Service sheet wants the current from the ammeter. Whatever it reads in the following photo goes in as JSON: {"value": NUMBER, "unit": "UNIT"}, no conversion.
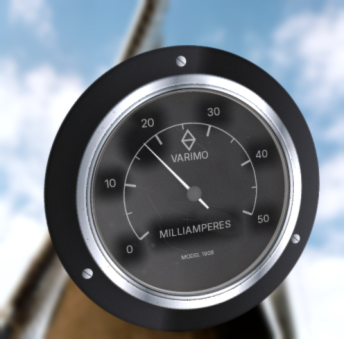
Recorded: {"value": 17.5, "unit": "mA"}
